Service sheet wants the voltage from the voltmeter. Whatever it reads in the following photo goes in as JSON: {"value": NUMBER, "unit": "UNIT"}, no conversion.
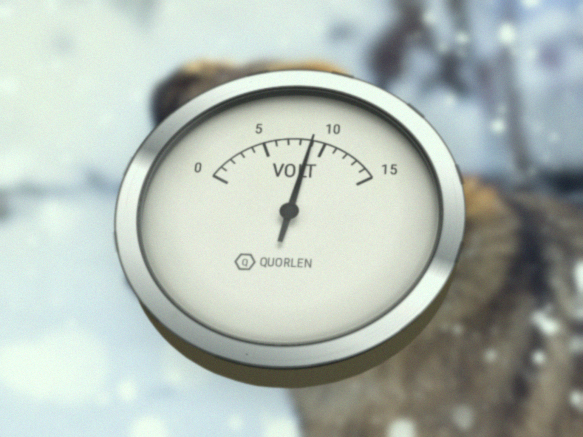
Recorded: {"value": 9, "unit": "V"}
